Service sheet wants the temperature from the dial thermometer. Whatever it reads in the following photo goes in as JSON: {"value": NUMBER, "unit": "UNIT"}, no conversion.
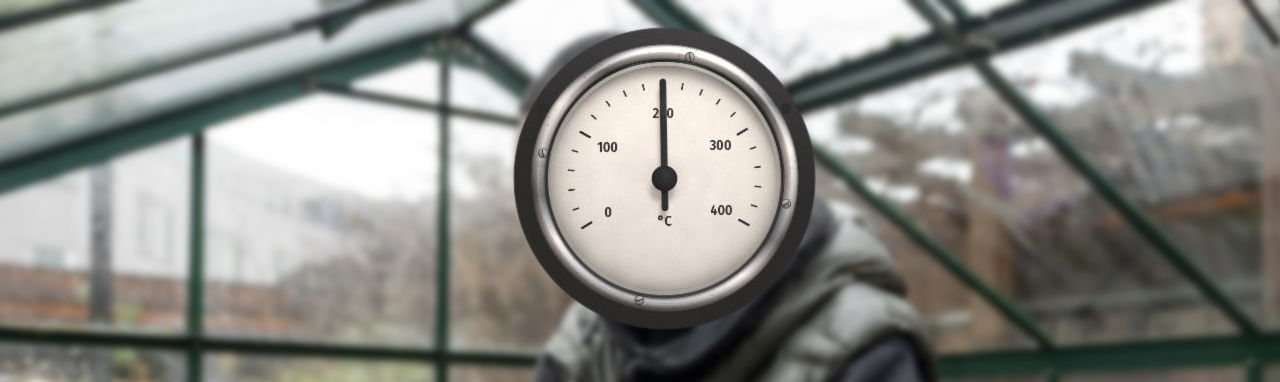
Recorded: {"value": 200, "unit": "°C"}
